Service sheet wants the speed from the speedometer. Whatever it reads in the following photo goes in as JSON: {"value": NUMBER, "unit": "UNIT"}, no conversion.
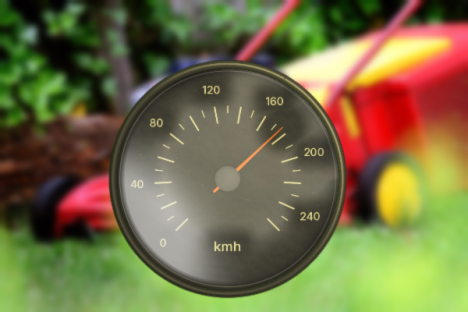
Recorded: {"value": 175, "unit": "km/h"}
